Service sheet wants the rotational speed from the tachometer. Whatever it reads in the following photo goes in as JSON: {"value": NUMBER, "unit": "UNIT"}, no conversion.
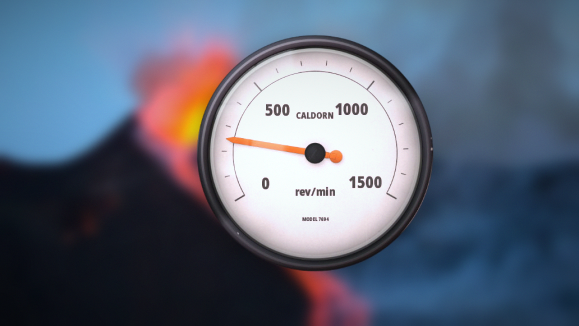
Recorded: {"value": 250, "unit": "rpm"}
